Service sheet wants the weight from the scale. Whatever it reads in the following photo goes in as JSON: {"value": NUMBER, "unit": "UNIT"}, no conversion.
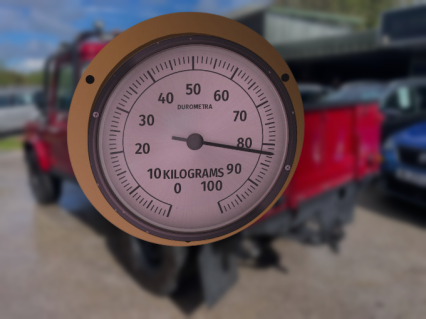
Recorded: {"value": 82, "unit": "kg"}
